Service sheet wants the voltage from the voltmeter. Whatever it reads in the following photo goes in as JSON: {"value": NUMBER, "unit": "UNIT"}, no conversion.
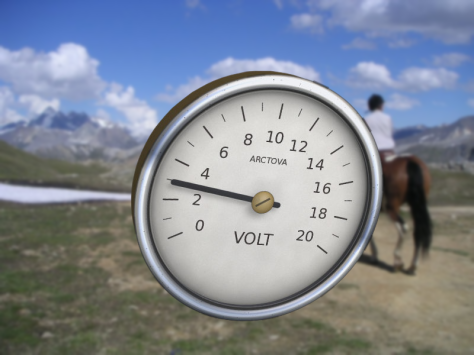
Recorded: {"value": 3, "unit": "V"}
